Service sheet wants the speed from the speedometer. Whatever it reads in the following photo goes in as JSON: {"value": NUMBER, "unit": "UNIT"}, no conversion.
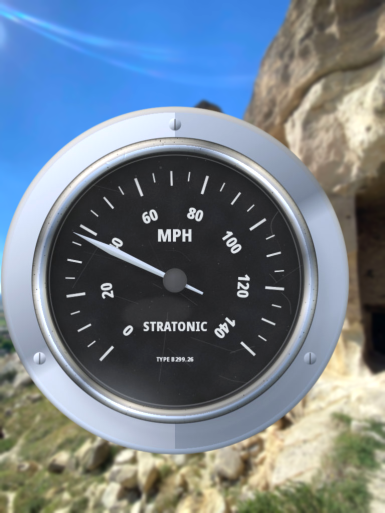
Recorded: {"value": 37.5, "unit": "mph"}
